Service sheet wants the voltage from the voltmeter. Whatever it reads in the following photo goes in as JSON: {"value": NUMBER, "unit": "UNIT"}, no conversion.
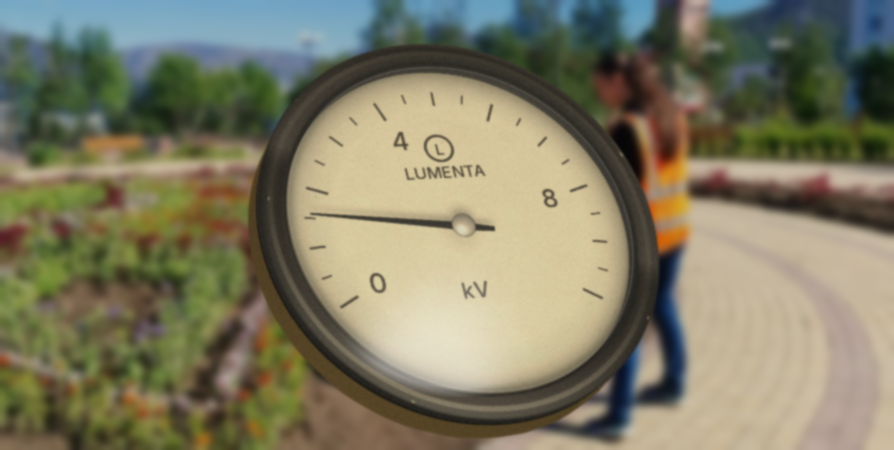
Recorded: {"value": 1.5, "unit": "kV"}
